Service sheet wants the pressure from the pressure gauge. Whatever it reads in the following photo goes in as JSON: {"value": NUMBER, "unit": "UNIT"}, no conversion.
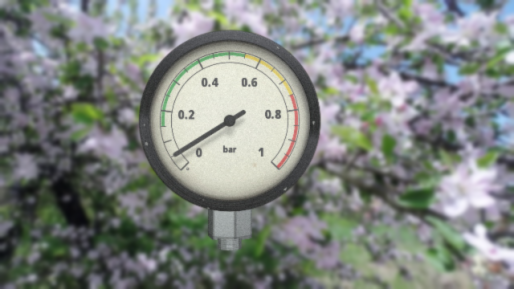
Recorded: {"value": 0.05, "unit": "bar"}
